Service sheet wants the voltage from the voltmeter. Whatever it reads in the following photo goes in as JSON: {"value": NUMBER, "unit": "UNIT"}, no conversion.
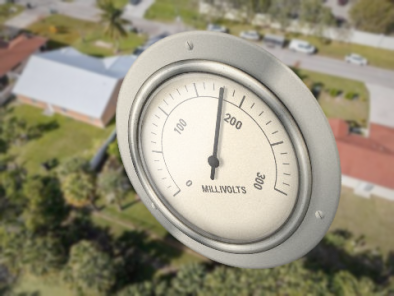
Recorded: {"value": 180, "unit": "mV"}
